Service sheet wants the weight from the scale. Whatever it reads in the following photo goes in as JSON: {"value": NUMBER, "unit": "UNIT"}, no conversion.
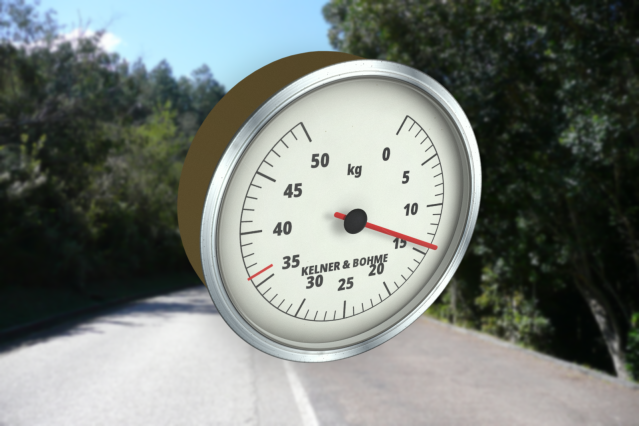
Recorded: {"value": 14, "unit": "kg"}
